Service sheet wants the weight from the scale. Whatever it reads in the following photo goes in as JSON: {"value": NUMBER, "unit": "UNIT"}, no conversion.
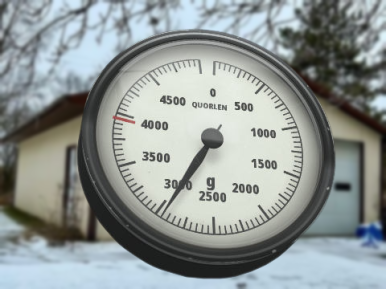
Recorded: {"value": 2950, "unit": "g"}
